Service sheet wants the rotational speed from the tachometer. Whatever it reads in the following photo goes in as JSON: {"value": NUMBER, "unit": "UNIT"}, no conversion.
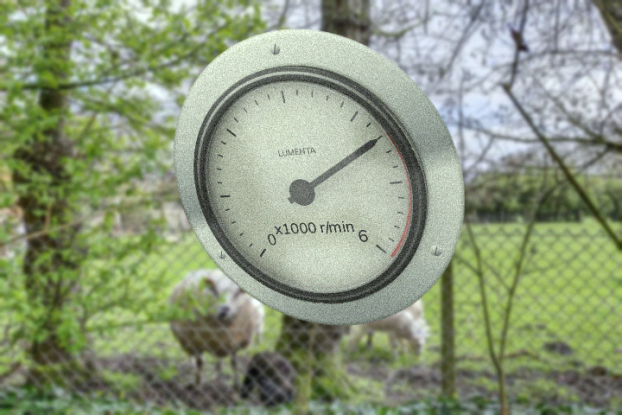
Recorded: {"value": 4400, "unit": "rpm"}
